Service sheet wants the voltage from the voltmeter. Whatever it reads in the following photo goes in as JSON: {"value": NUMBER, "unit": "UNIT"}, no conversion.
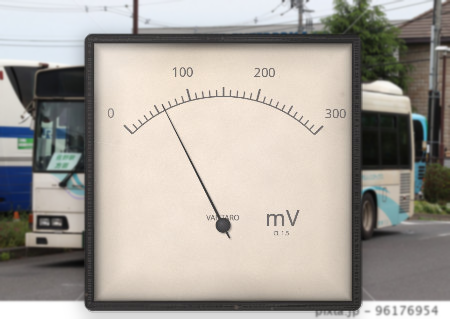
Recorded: {"value": 60, "unit": "mV"}
